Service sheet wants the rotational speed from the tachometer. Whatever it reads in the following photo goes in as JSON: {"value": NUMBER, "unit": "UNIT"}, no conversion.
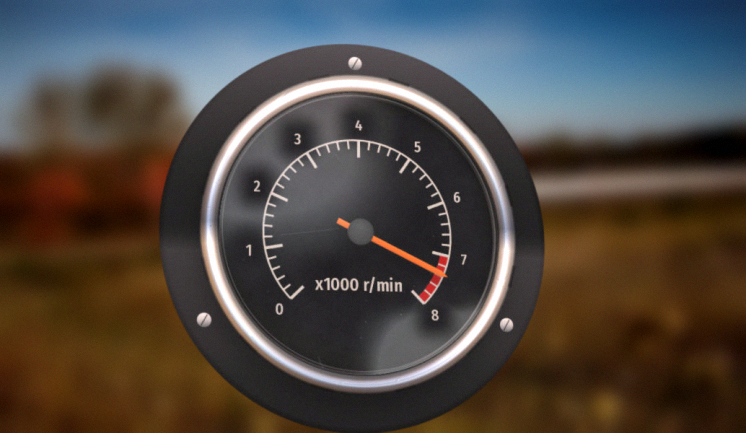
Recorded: {"value": 7400, "unit": "rpm"}
